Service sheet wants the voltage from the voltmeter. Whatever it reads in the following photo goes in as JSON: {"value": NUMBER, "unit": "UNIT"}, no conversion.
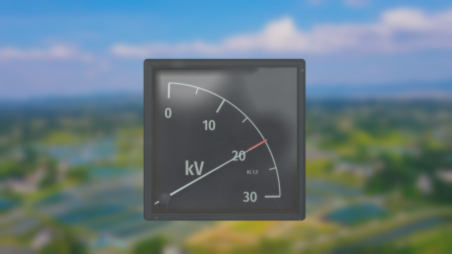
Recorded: {"value": 20, "unit": "kV"}
